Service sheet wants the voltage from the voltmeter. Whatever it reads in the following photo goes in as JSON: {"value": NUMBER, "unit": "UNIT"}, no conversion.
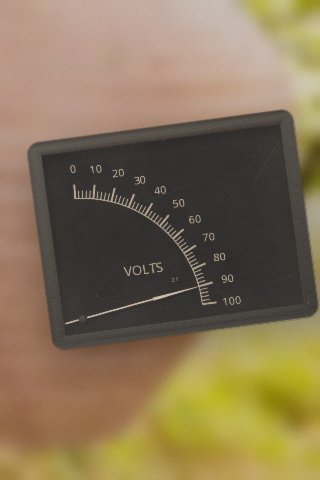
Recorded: {"value": 90, "unit": "V"}
